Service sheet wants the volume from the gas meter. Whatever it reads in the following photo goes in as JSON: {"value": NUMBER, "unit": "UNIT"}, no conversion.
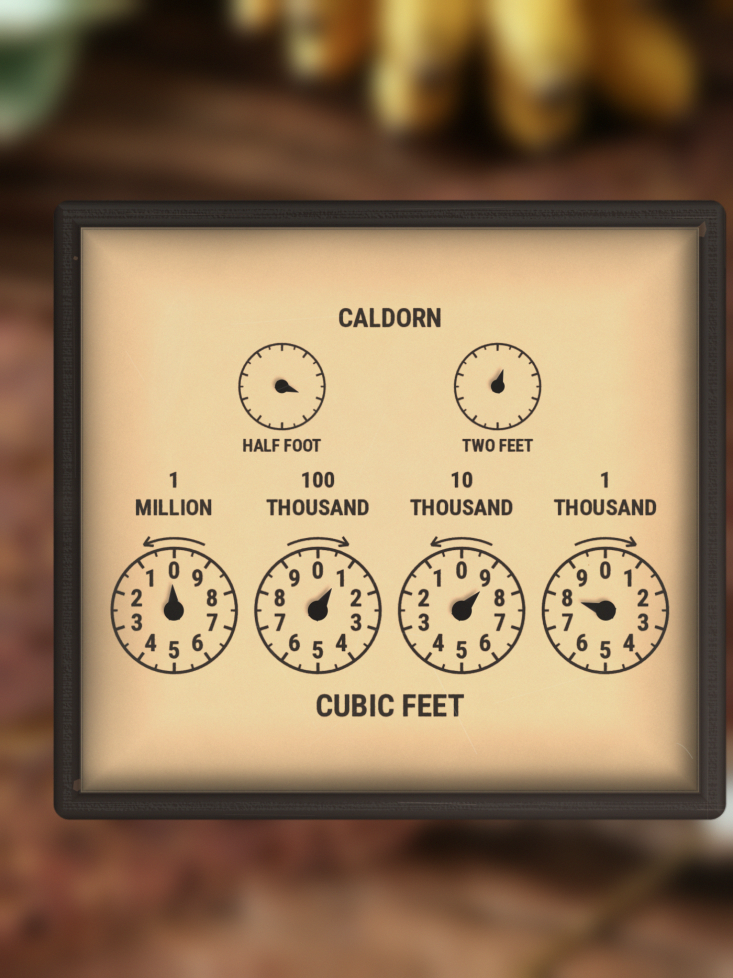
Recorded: {"value": 8800, "unit": "ft³"}
